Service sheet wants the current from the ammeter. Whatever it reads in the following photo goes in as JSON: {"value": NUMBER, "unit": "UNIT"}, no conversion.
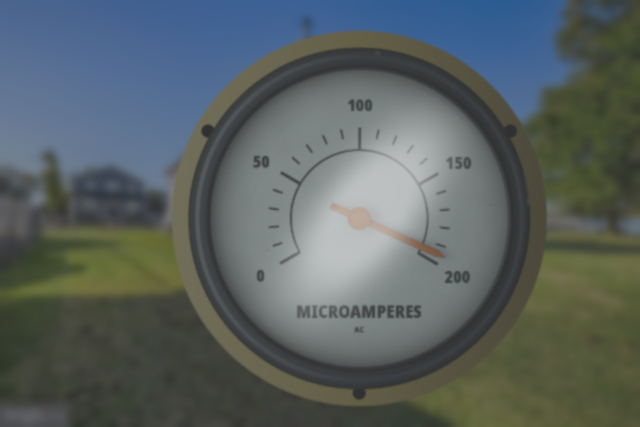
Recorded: {"value": 195, "unit": "µA"}
